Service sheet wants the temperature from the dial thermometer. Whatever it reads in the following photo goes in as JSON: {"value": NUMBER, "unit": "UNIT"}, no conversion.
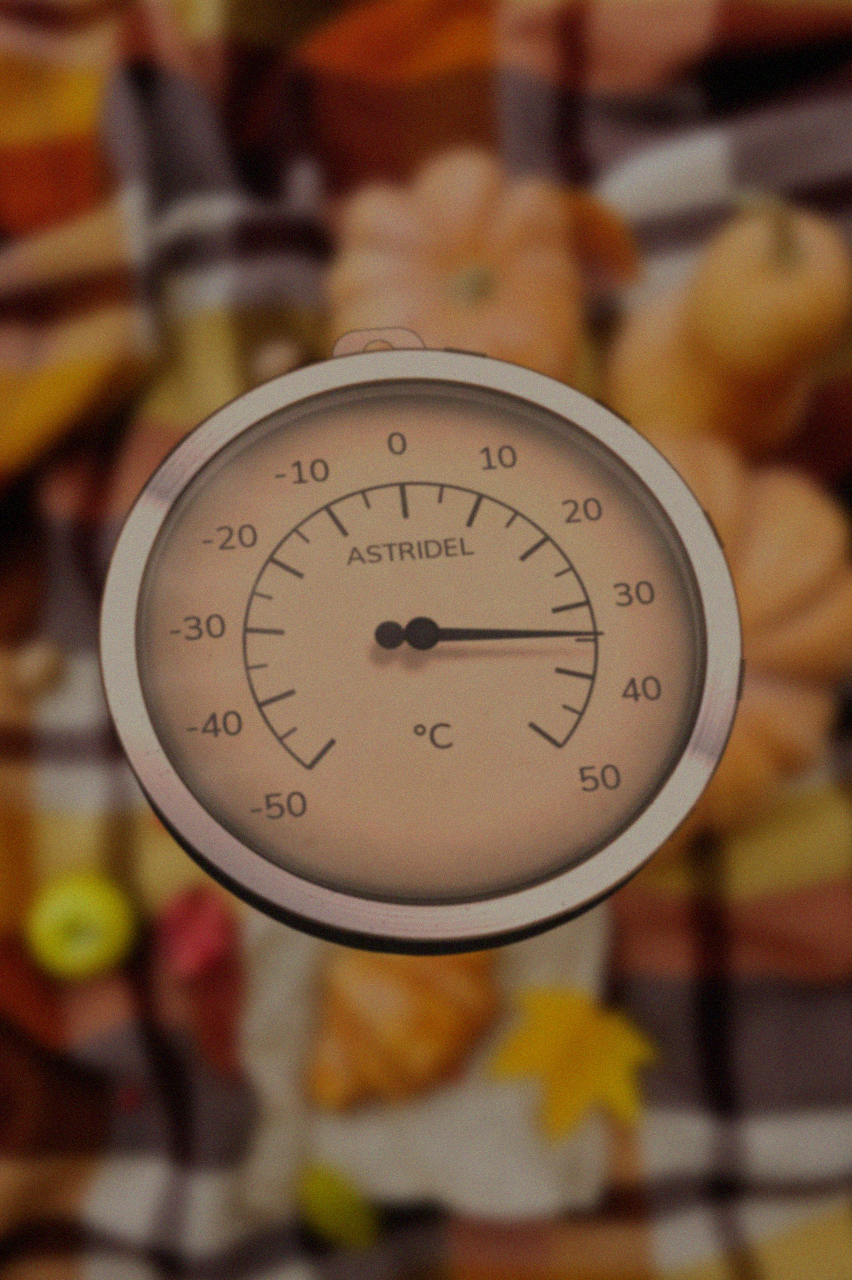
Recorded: {"value": 35, "unit": "°C"}
